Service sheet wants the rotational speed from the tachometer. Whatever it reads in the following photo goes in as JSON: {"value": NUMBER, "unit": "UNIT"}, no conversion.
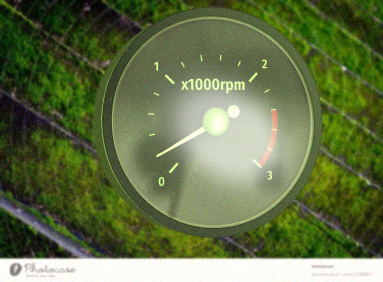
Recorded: {"value": 200, "unit": "rpm"}
